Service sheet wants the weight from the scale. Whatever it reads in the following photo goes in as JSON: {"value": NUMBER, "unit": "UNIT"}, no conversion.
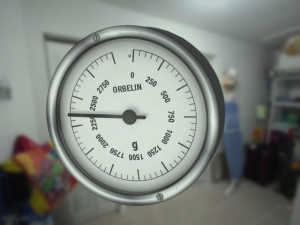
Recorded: {"value": 2350, "unit": "g"}
